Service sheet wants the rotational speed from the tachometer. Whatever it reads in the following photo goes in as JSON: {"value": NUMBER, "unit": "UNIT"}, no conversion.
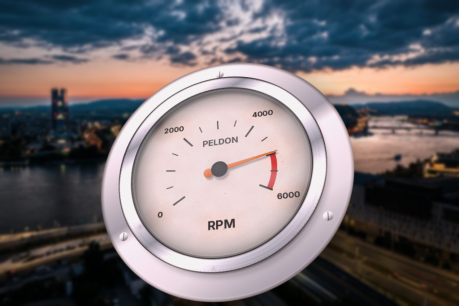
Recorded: {"value": 5000, "unit": "rpm"}
